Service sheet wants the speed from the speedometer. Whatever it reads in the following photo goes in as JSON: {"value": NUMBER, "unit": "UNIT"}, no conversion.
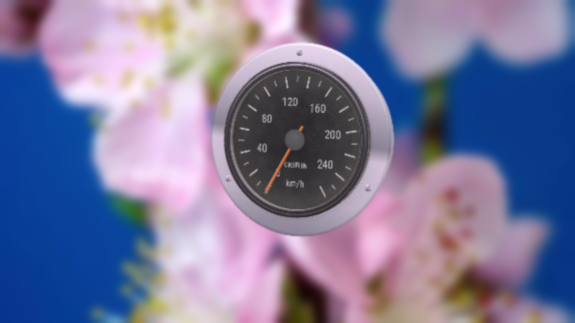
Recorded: {"value": 0, "unit": "km/h"}
